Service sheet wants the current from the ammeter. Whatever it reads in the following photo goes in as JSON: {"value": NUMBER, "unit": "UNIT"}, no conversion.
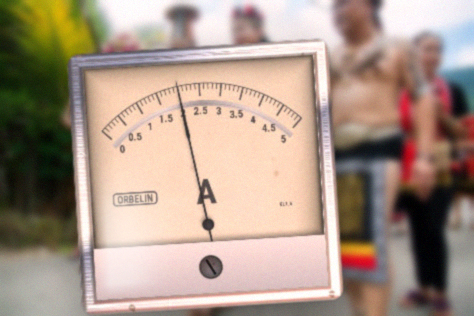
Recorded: {"value": 2, "unit": "A"}
